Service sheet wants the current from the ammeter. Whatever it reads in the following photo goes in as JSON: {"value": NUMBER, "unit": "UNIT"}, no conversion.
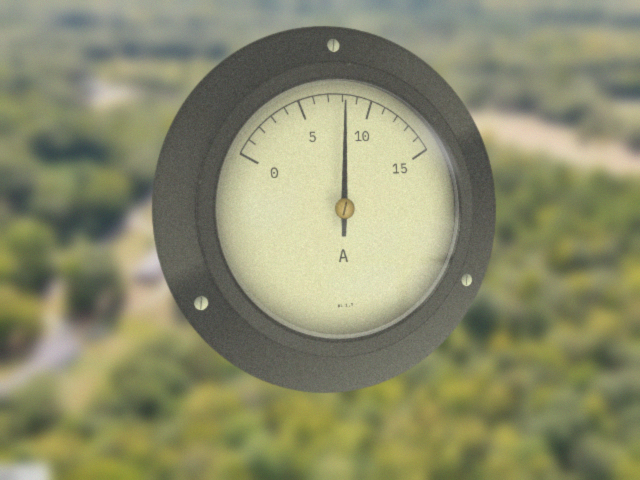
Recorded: {"value": 8, "unit": "A"}
